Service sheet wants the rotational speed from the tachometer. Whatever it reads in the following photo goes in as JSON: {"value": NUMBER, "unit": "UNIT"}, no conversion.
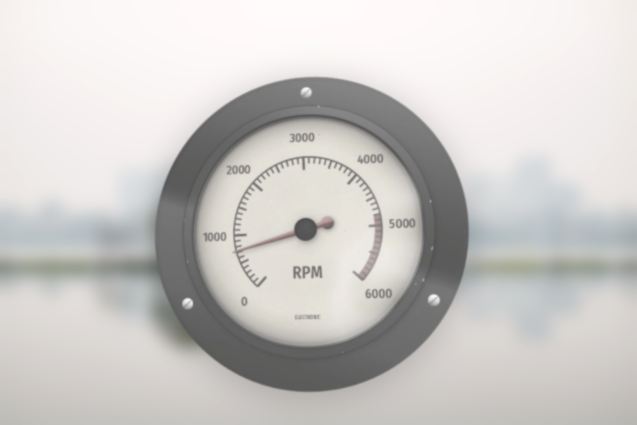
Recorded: {"value": 700, "unit": "rpm"}
